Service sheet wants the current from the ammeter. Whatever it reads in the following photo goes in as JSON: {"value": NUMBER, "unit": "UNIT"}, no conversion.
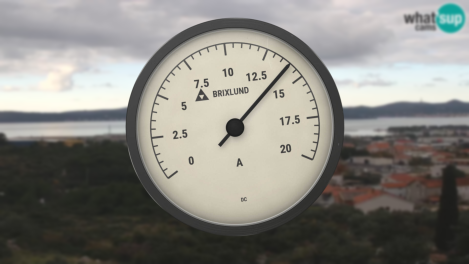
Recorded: {"value": 14, "unit": "A"}
